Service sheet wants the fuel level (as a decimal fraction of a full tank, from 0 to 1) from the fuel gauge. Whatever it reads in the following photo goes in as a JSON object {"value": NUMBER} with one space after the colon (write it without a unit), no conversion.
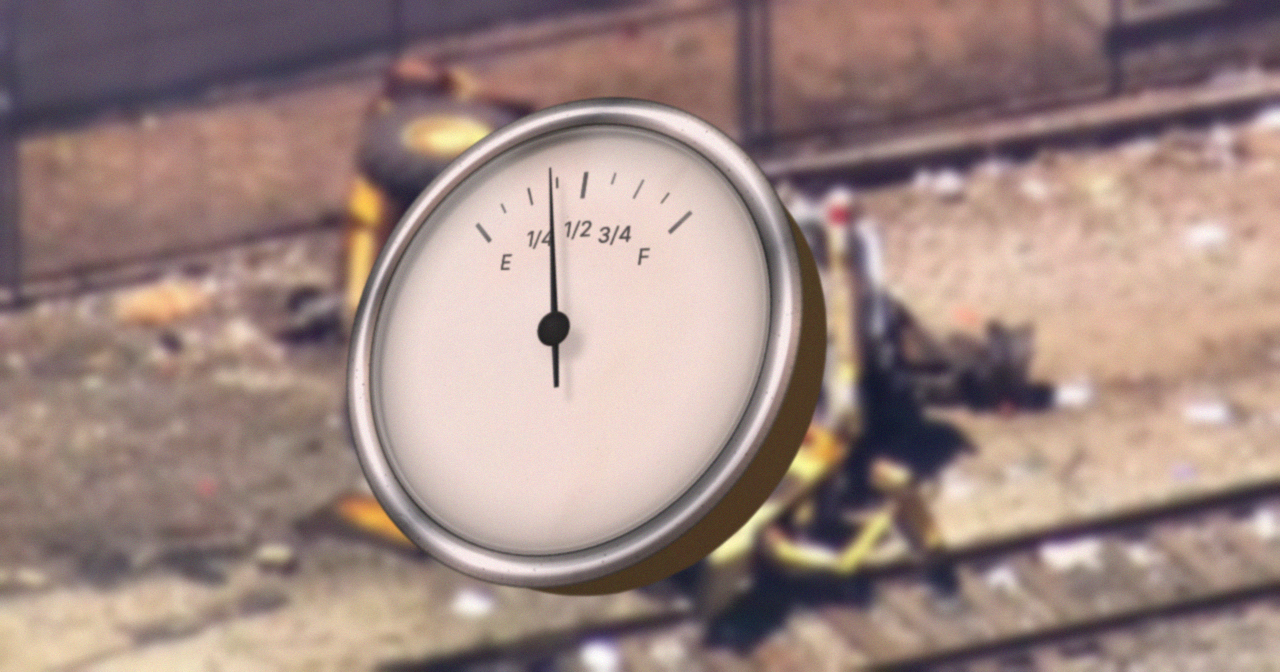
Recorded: {"value": 0.375}
